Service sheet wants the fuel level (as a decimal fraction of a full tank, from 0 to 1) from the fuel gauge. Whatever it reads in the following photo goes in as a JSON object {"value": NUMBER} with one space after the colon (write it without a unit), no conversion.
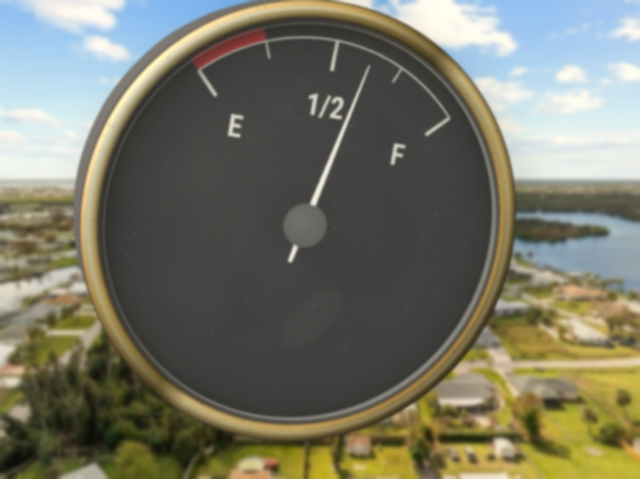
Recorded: {"value": 0.625}
